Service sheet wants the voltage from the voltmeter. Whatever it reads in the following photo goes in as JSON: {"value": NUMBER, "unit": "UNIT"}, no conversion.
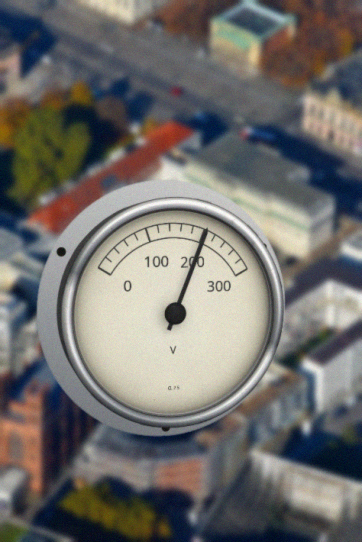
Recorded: {"value": 200, "unit": "V"}
